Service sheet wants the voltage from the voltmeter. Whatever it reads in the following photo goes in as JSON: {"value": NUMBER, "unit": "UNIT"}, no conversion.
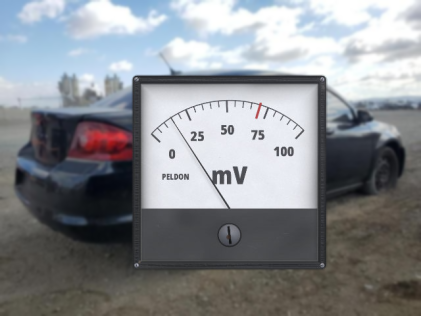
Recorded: {"value": 15, "unit": "mV"}
